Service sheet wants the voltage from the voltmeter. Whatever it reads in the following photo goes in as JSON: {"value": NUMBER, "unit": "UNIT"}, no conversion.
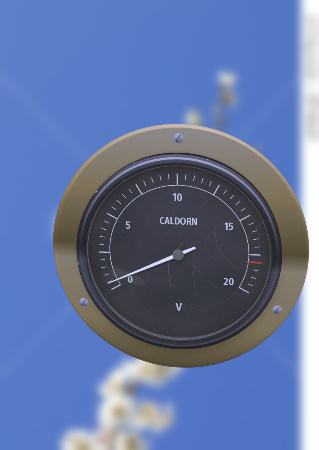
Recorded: {"value": 0.5, "unit": "V"}
